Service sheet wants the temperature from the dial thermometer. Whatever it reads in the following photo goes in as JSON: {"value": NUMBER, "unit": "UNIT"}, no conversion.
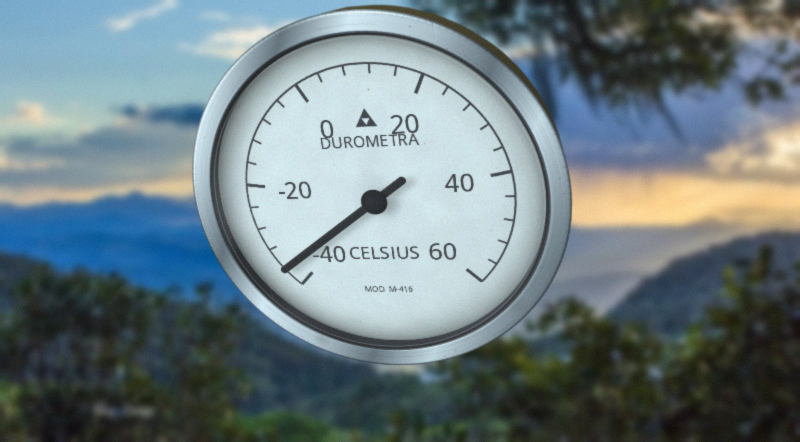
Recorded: {"value": -36, "unit": "°C"}
